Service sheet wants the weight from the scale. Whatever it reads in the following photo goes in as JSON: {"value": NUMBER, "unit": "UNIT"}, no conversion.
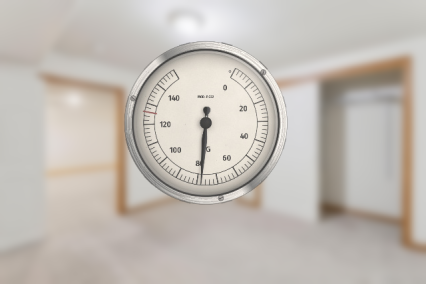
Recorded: {"value": 78, "unit": "kg"}
